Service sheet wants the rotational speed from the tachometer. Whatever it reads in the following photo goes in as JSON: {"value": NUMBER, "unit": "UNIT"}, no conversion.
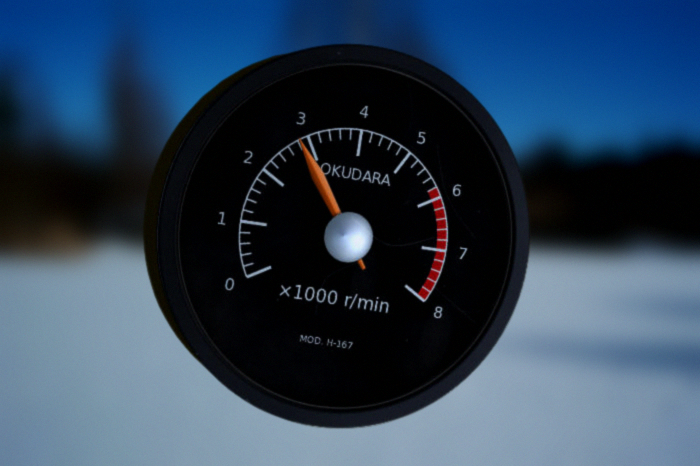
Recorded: {"value": 2800, "unit": "rpm"}
